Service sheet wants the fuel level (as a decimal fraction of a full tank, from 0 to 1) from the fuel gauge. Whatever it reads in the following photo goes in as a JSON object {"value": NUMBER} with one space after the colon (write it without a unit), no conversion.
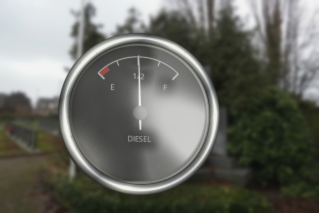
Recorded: {"value": 0.5}
